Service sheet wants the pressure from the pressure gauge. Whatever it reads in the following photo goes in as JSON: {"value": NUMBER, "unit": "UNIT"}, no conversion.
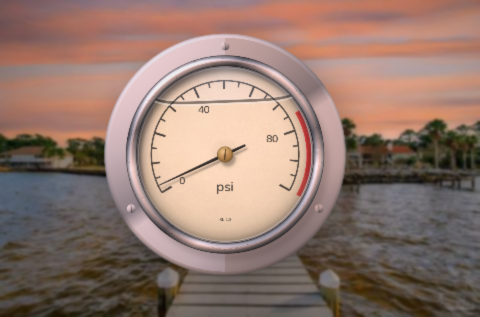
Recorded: {"value": 2.5, "unit": "psi"}
